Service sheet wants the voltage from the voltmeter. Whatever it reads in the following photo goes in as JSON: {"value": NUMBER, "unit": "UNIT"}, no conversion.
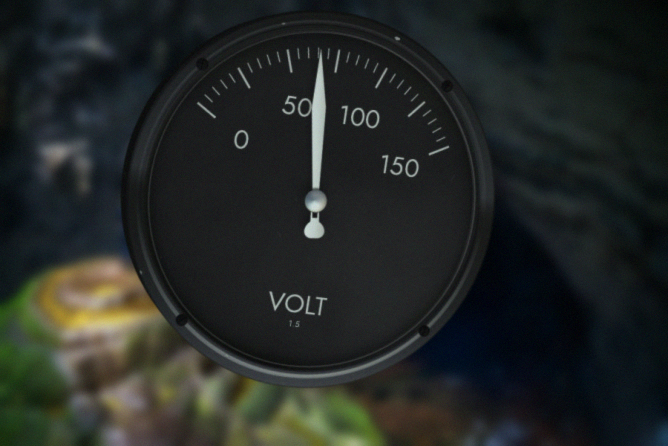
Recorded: {"value": 65, "unit": "V"}
